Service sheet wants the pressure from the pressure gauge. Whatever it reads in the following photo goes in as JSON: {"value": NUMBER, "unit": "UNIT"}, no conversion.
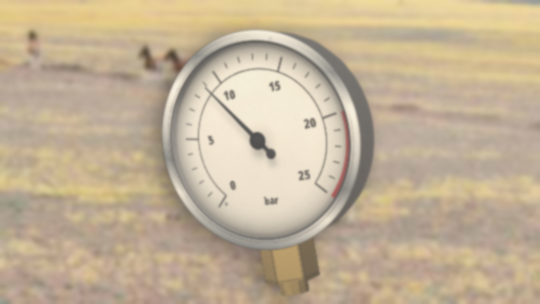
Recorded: {"value": 9, "unit": "bar"}
